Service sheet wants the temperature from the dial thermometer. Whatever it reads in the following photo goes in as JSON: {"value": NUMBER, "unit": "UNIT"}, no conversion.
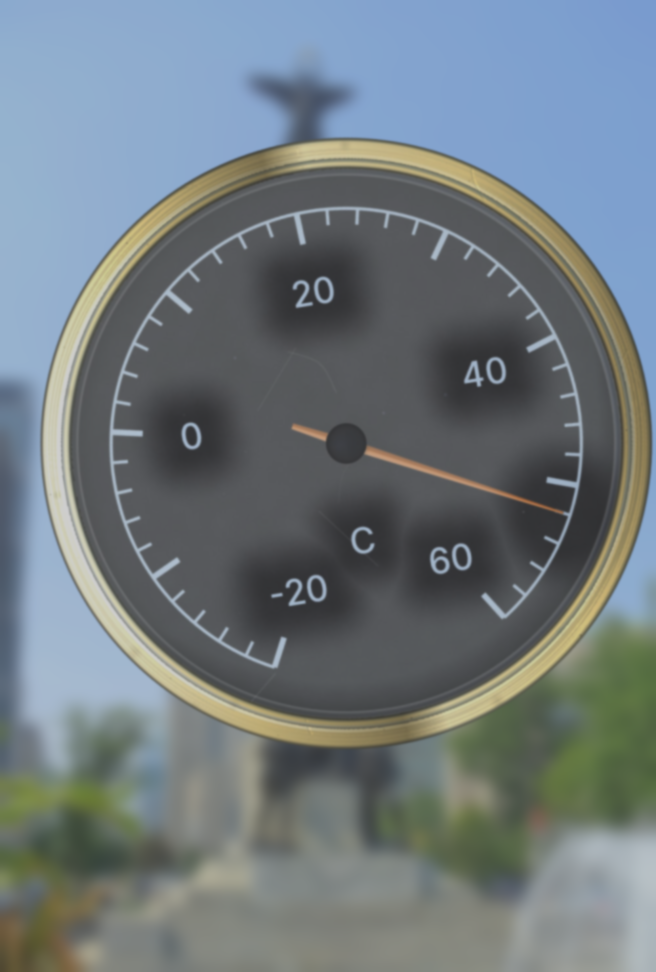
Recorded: {"value": 52, "unit": "°C"}
